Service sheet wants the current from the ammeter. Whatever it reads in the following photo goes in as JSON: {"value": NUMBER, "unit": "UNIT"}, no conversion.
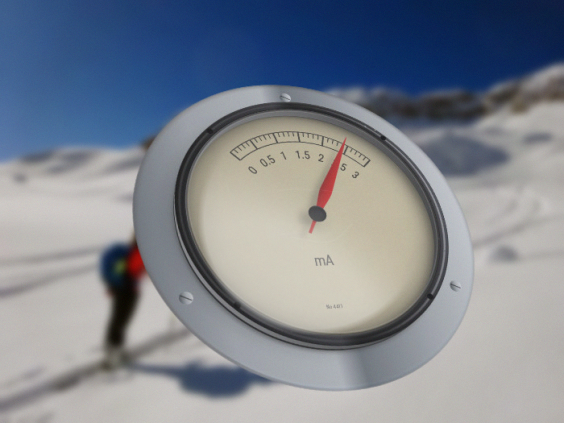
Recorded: {"value": 2.4, "unit": "mA"}
